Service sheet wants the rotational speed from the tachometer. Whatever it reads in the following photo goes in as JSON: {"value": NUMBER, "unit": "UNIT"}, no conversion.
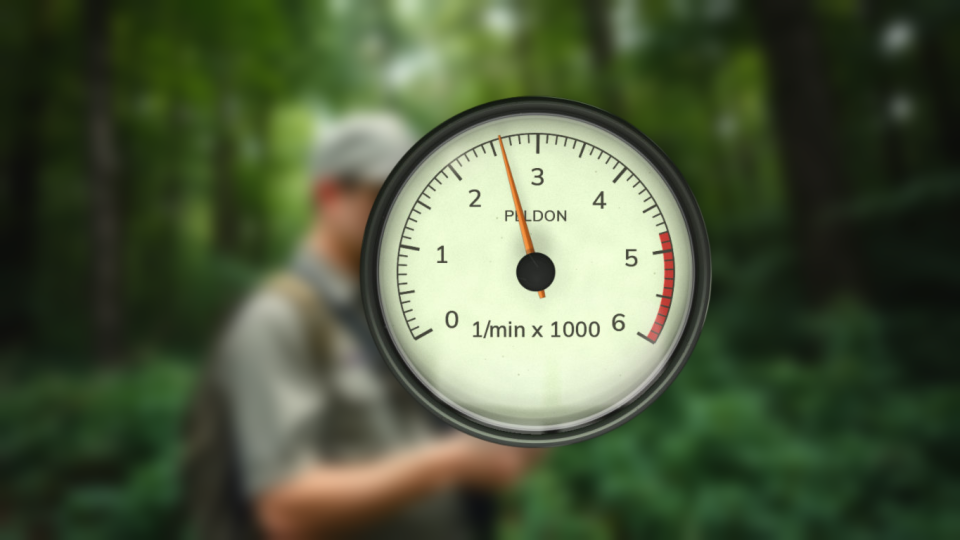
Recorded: {"value": 2600, "unit": "rpm"}
